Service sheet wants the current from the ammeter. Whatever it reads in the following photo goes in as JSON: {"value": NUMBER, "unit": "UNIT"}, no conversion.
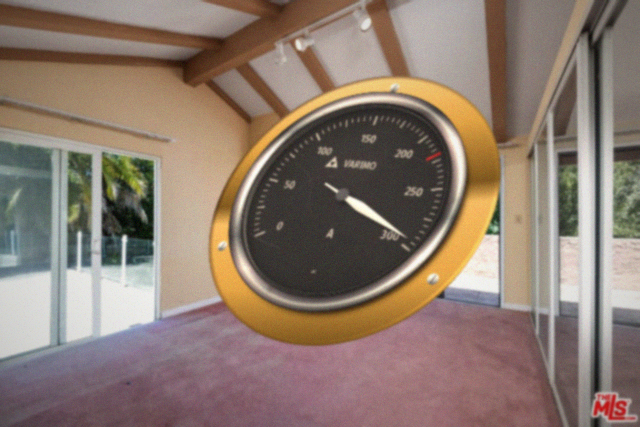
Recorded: {"value": 295, "unit": "A"}
